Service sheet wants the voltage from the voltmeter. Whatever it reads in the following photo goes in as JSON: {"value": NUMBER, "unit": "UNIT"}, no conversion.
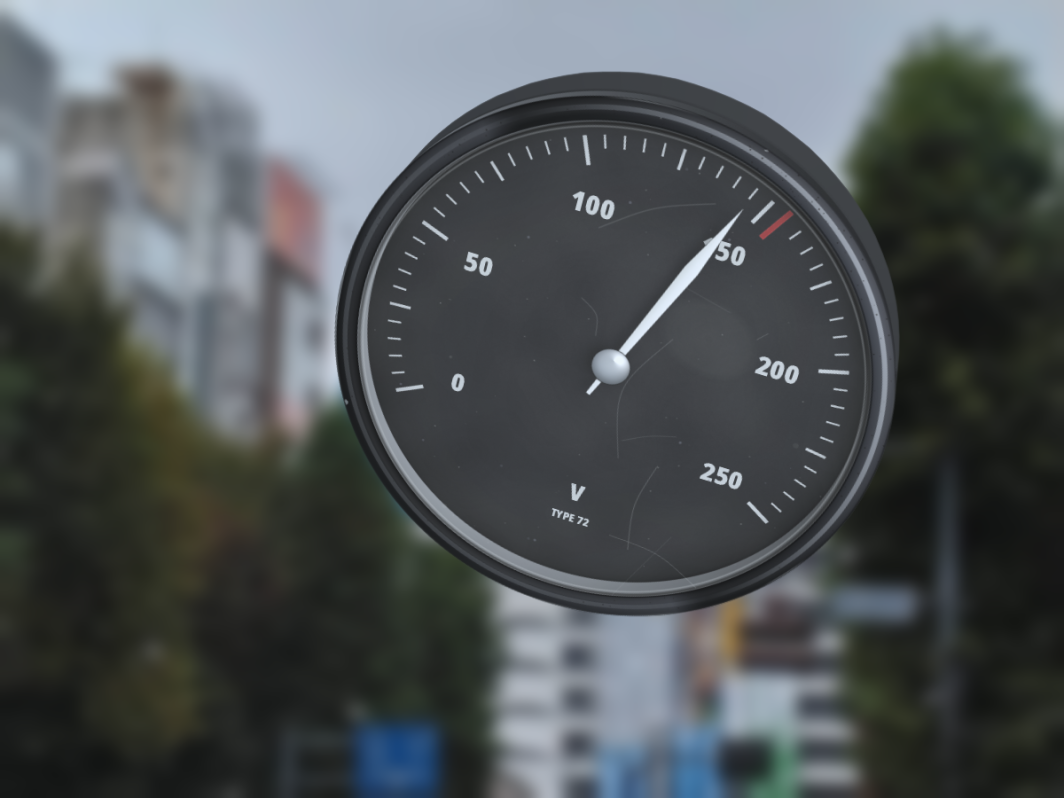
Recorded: {"value": 145, "unit": "V"}
